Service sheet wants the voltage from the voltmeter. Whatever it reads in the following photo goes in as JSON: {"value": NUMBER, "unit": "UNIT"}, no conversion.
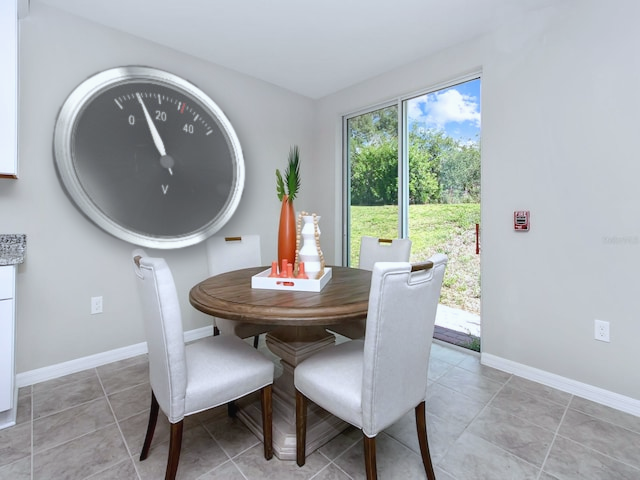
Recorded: {"value": 10, "unit": "V"}
